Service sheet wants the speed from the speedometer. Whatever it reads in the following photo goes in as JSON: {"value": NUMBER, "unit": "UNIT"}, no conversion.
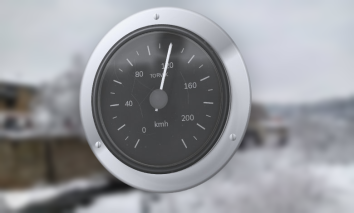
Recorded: {"value": 120, "unit": "km/h"}
